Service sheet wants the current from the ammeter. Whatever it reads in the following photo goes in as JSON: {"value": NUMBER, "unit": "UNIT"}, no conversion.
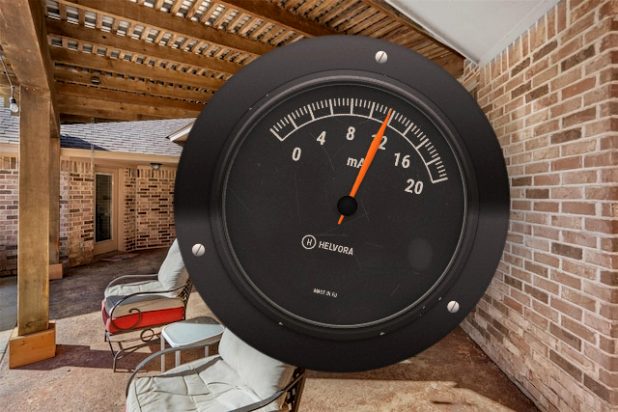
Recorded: {"value": 11.6, "unit": "mA"}
